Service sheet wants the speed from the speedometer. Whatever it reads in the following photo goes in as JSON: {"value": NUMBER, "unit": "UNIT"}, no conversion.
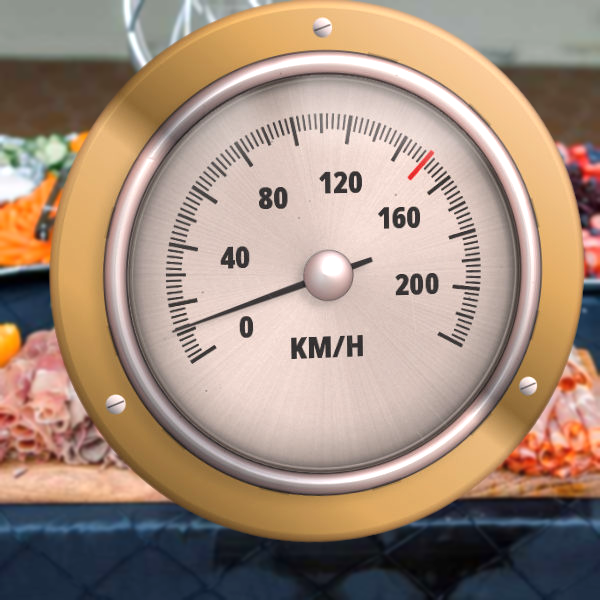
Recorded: {"value": 12, "unit": "km/h"}
